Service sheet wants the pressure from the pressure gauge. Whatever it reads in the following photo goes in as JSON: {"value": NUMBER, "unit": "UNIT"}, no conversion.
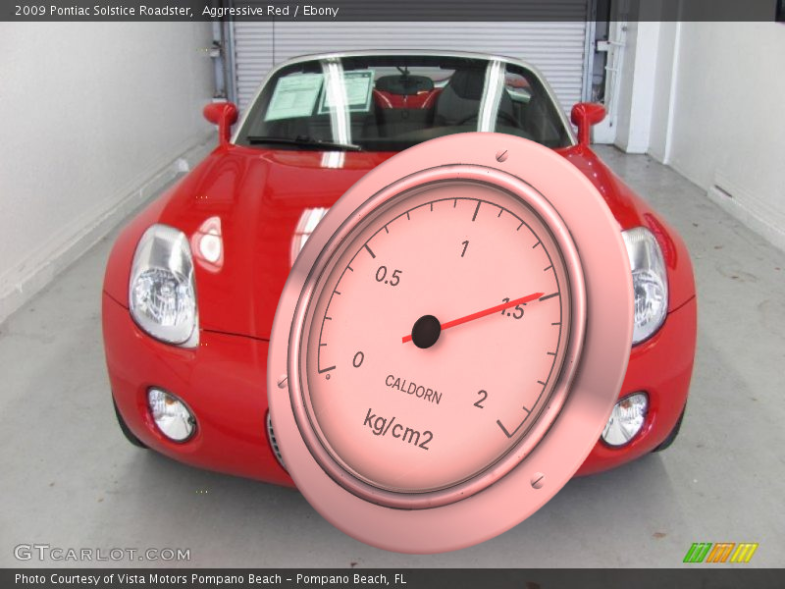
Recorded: {"value": 1.5, "unit": "kg/cm²"}
